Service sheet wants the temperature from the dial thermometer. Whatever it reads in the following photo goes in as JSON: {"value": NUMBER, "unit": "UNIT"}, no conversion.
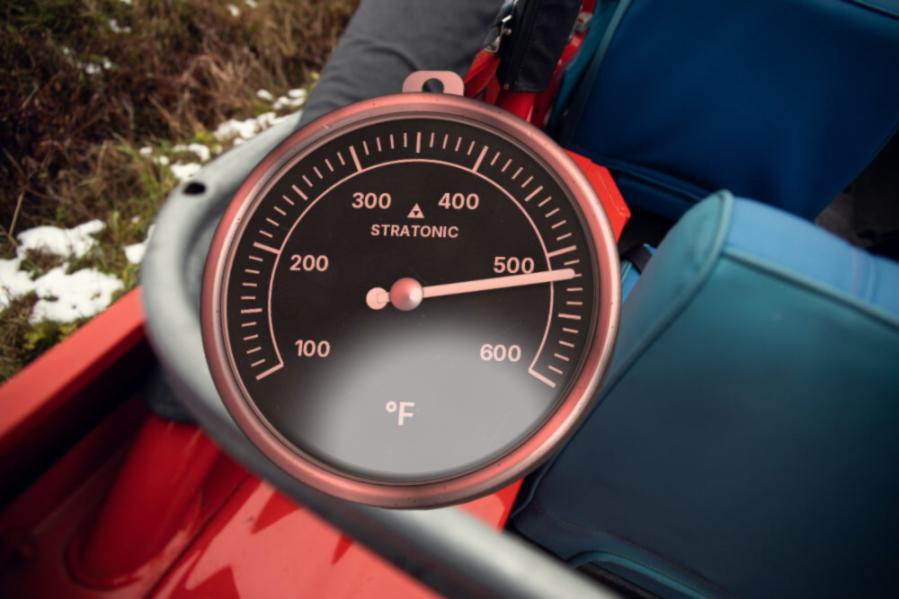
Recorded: {"value": 520, "unit": "°F"}
